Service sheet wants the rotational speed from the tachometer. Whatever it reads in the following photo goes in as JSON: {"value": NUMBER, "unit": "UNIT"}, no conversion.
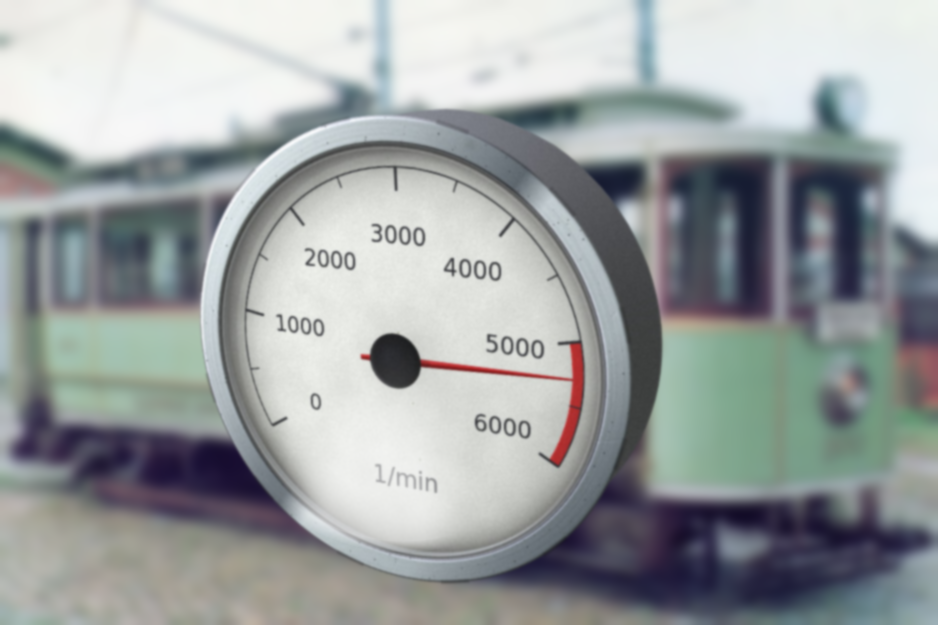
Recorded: {"value": 5250, "unit": "rpm"}
